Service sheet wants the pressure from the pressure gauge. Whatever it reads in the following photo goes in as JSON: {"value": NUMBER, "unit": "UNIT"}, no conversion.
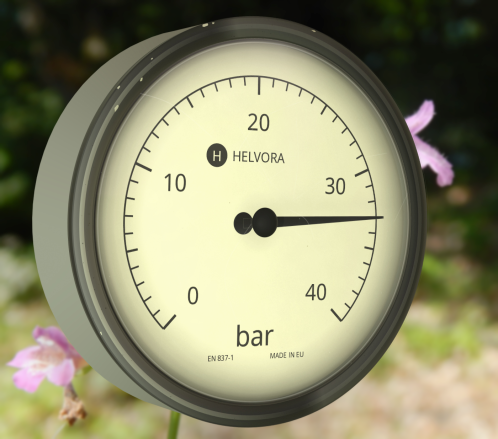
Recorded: {"value": 33, "unit": "bar"}
